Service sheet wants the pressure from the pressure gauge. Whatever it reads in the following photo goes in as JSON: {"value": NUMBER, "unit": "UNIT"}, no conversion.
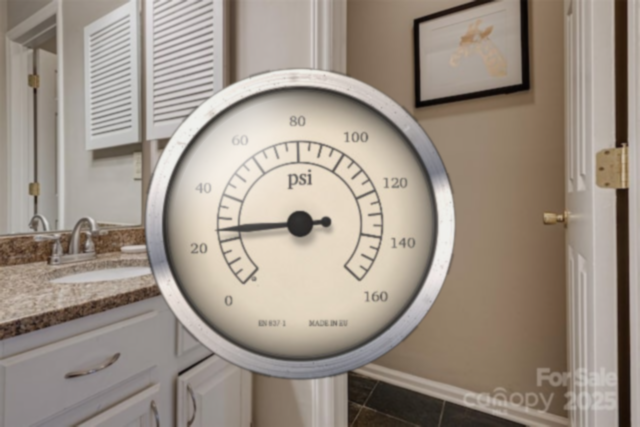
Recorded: {"value": 25, "unit": "psi"}
